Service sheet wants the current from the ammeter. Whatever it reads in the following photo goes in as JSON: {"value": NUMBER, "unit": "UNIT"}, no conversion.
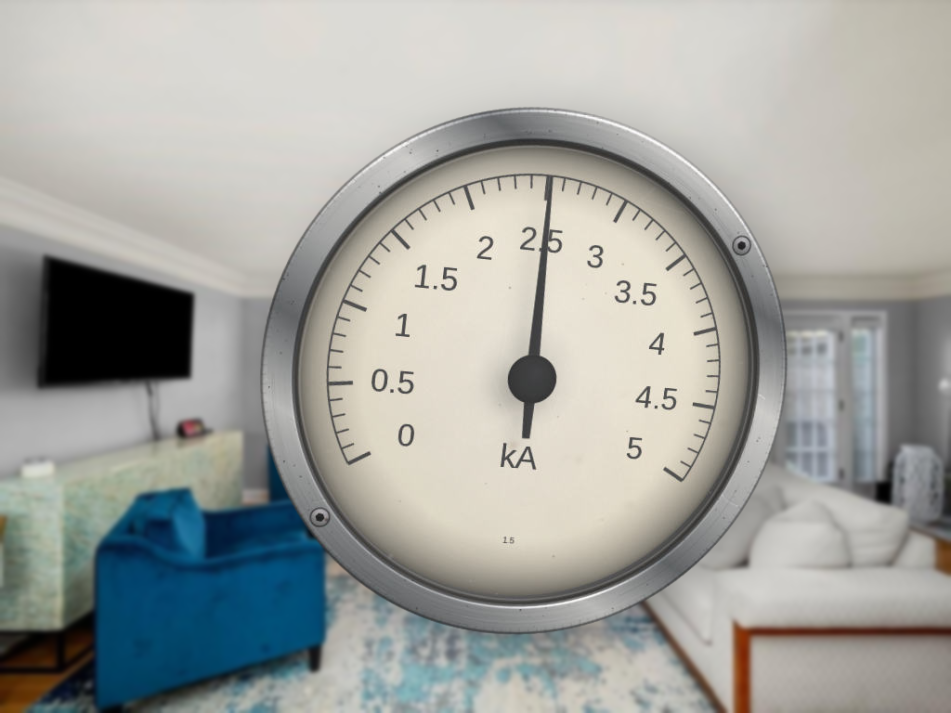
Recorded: {"value": 2.5, "unit": "kA"}
